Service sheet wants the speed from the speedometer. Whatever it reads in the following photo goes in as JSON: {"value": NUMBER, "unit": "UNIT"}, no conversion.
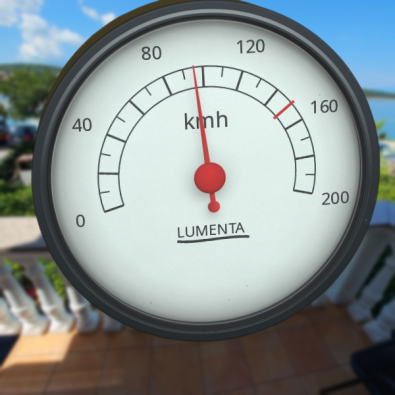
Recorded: {"value": 95, "unit": "km/h"}
